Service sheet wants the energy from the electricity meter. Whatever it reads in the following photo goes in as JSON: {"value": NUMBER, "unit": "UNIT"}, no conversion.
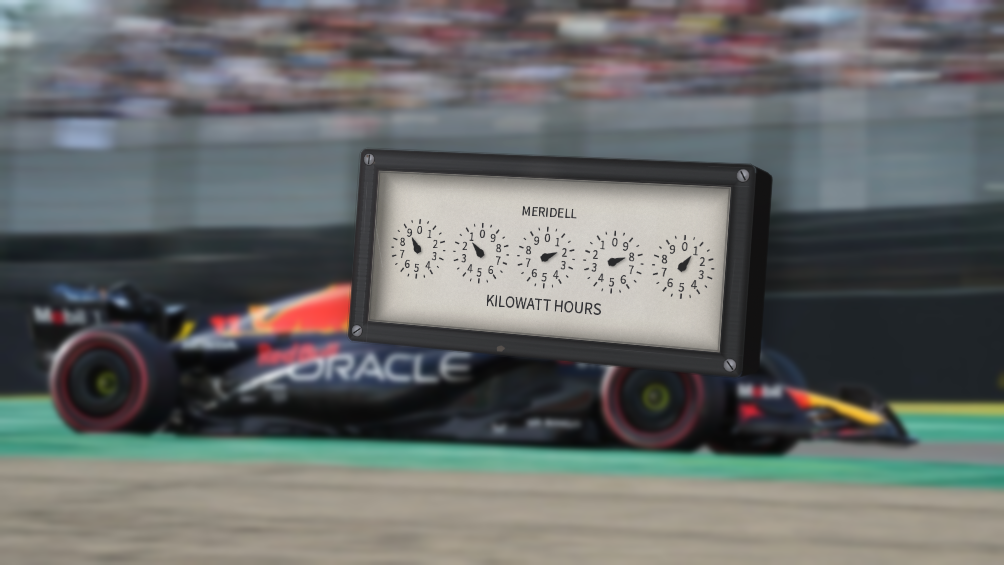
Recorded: {"value": 91181, "unit": "kWh"}
